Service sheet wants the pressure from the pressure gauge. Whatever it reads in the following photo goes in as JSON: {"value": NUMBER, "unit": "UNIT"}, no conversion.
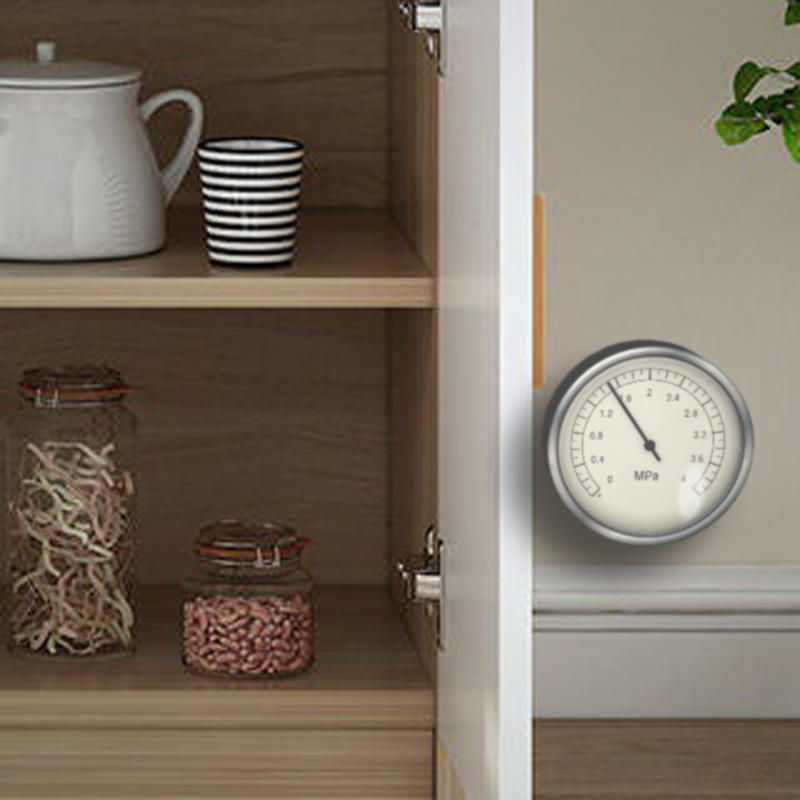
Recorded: {"value": 1.5, "unit": "MPa"}
